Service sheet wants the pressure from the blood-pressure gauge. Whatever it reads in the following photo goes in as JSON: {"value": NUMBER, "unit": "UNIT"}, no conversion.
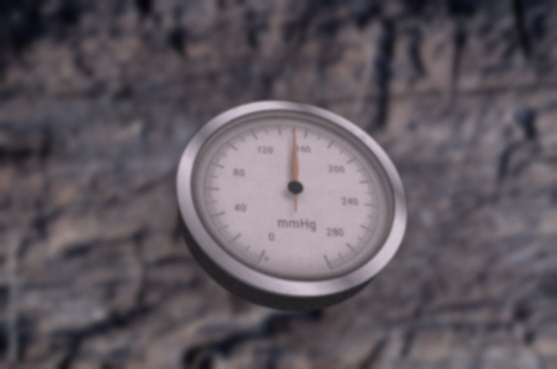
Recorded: {"value": 150, "unit": "mmHg"}
